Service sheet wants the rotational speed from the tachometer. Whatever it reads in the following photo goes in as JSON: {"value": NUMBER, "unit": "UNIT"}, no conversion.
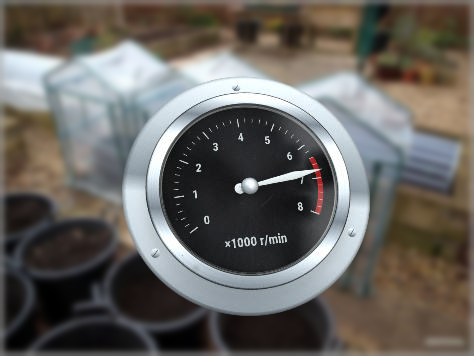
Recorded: {"value": 6800, "unit": "rpm"}
